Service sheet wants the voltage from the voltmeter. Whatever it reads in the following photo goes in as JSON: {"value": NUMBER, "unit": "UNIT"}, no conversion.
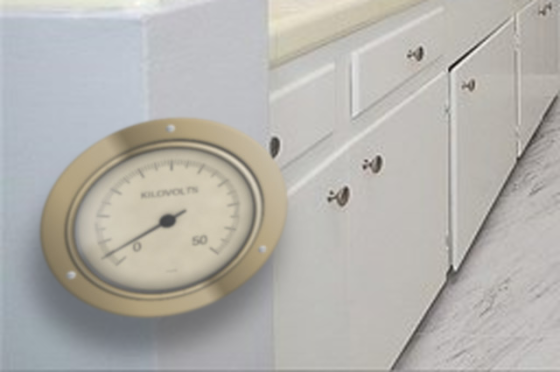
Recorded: {"value": 2.5, "unit": "kV"}
